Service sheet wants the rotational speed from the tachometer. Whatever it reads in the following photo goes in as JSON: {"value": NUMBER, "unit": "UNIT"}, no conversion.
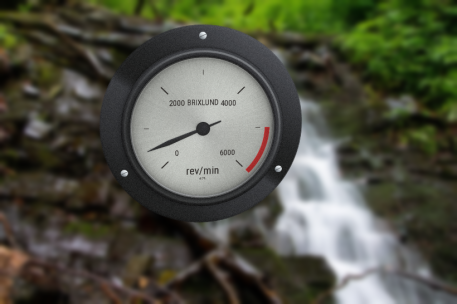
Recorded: {"value": 500, "unit": "rpm"}
